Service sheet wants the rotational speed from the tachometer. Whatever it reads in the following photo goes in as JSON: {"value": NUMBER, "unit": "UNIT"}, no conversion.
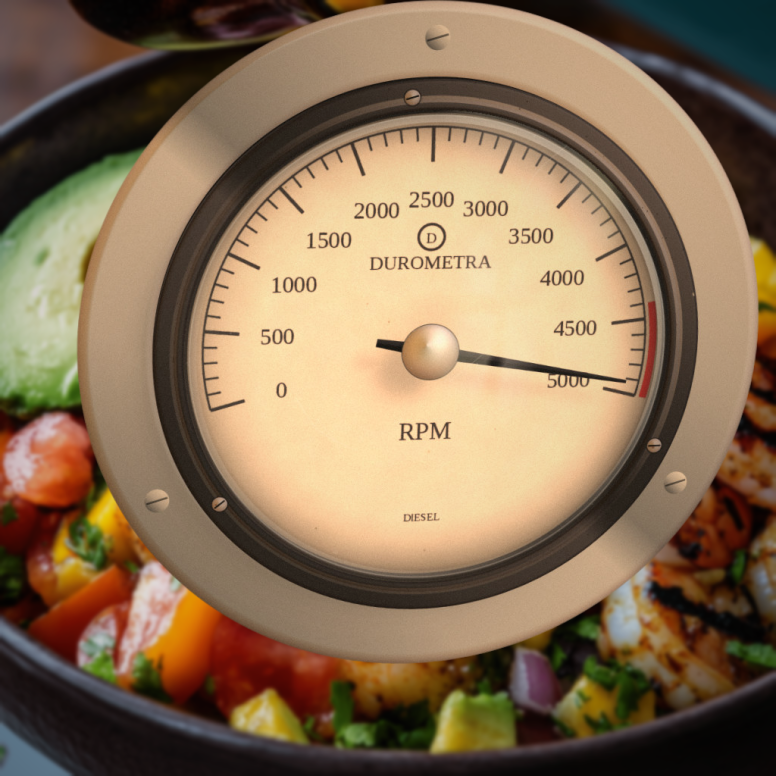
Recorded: {"value": 4900, "unit": "rpm"}
